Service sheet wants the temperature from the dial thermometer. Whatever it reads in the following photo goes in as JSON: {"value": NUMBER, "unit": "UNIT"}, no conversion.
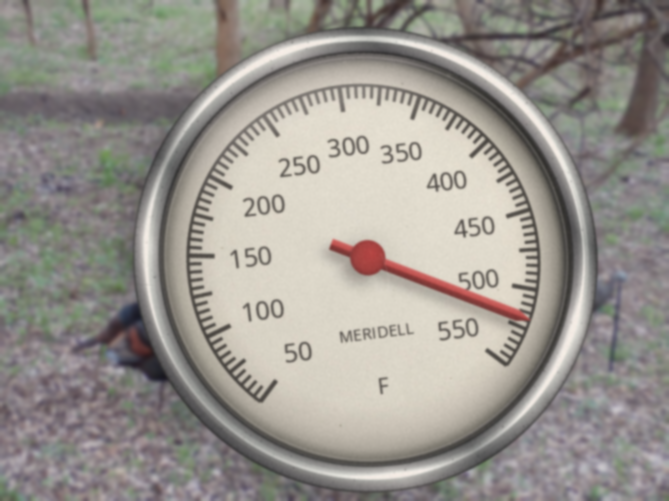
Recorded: {"value": 520, "unit": "°F"}
